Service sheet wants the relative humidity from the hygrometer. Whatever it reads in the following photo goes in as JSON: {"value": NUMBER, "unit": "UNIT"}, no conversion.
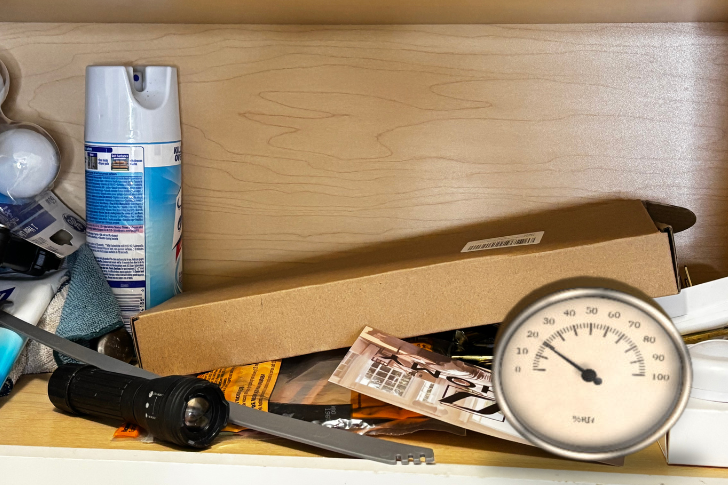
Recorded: {"value": 20, "unit": "%"}
